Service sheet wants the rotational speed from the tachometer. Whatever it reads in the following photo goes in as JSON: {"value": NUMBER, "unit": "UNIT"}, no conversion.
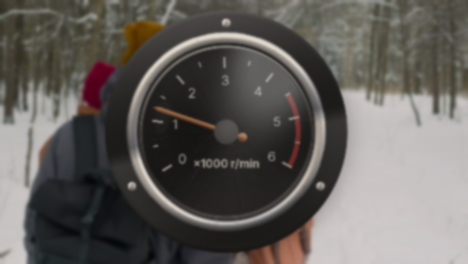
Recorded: {"value": 1250, "unit": "rpm"}
